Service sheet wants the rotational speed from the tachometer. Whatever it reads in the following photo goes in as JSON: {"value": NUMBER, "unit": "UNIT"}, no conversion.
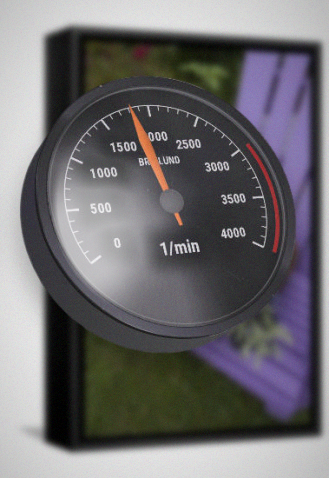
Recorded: {"value": 1800, "unit": "rpm"}
